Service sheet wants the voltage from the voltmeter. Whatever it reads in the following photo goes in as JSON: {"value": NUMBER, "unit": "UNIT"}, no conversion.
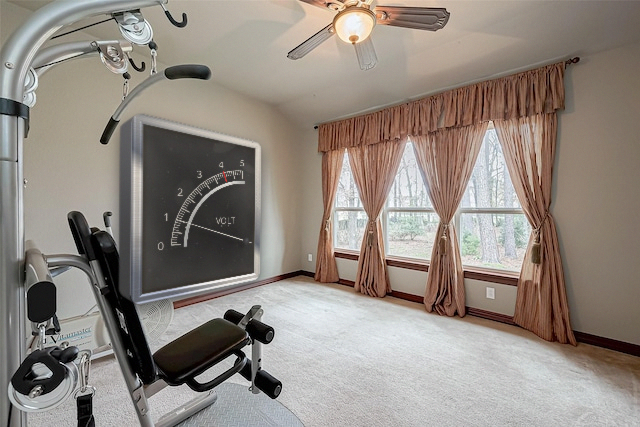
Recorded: {"value": 1, "unit": "V"}
